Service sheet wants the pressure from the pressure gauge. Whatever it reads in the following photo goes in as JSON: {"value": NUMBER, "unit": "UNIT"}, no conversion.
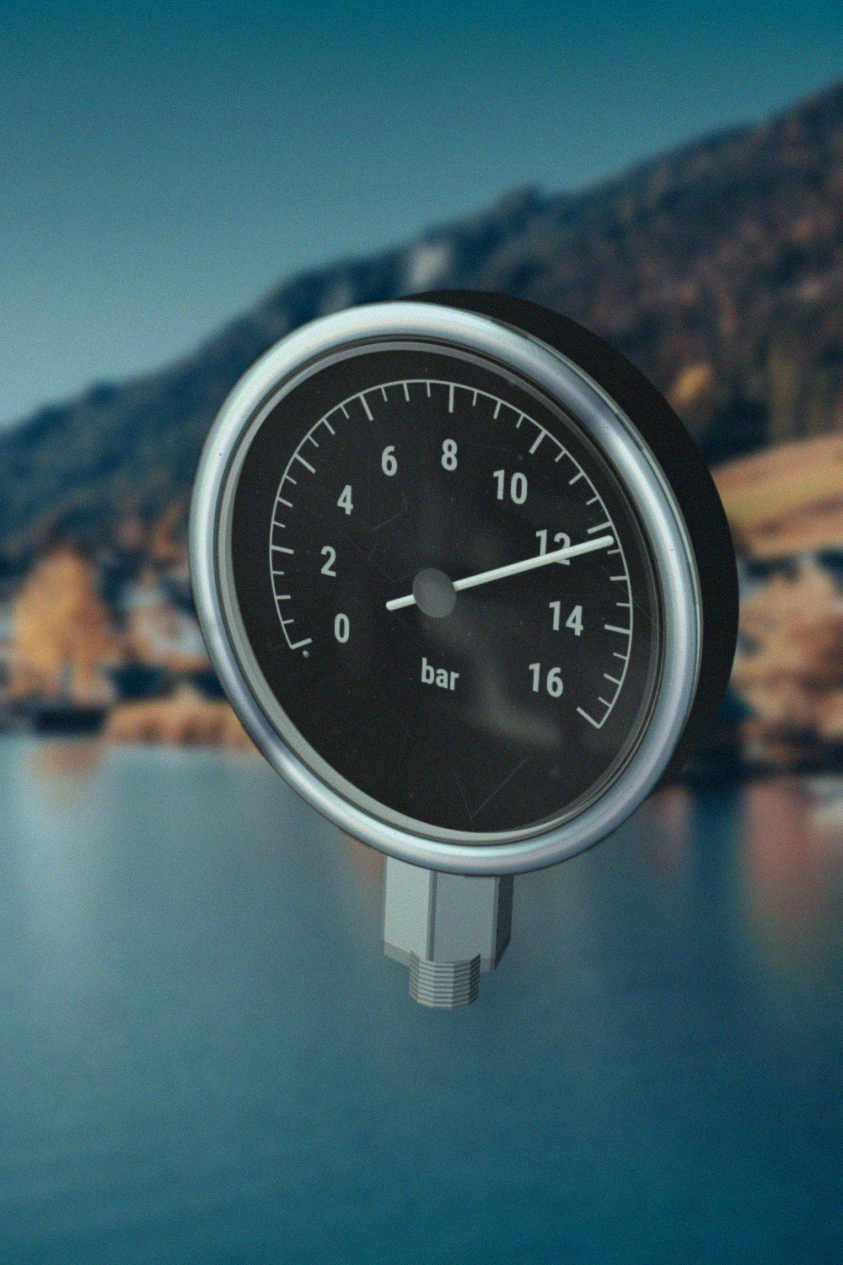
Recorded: {"value": 12.25, "unit": "bar"}
